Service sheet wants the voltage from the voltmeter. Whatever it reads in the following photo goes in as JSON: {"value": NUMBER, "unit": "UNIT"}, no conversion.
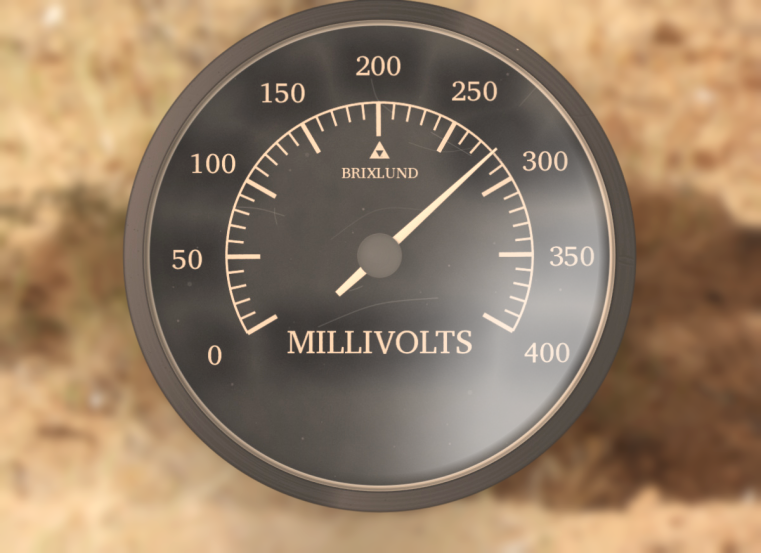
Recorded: {"value": 280, "unit": "mV"}
